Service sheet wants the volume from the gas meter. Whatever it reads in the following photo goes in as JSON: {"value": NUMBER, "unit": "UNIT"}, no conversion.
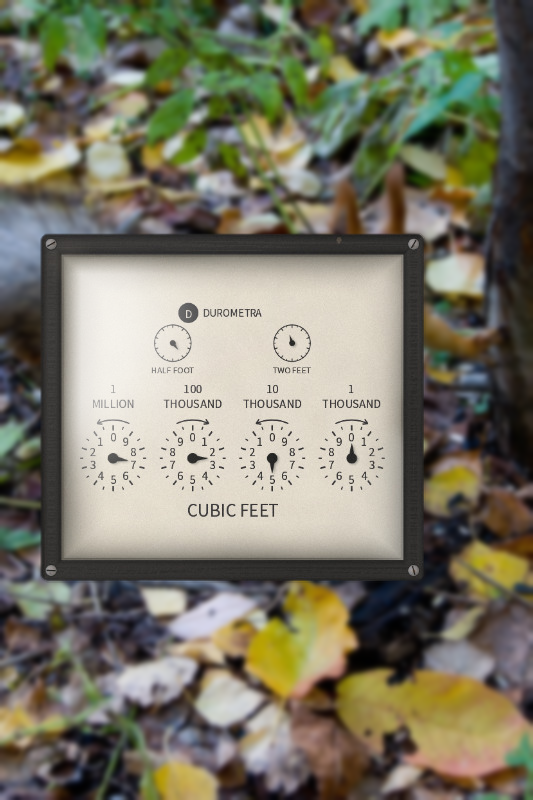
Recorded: {"value": 725000, "unit": "ft³"}
